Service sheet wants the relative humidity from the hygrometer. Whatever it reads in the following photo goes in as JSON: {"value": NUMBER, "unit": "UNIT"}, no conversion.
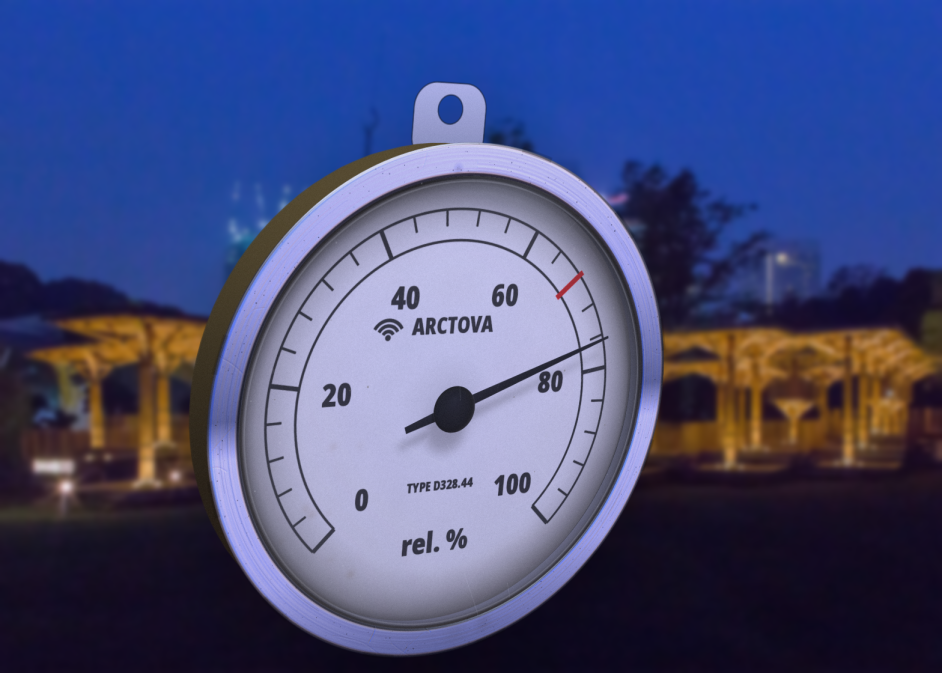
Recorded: {"value": 76, "unit": "%"}
